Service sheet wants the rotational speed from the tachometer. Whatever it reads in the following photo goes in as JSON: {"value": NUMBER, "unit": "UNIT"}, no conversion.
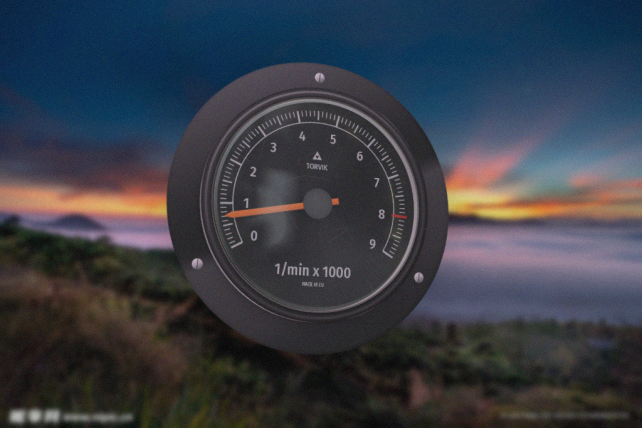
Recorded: {"value": 700, "unit": "rpm"}
